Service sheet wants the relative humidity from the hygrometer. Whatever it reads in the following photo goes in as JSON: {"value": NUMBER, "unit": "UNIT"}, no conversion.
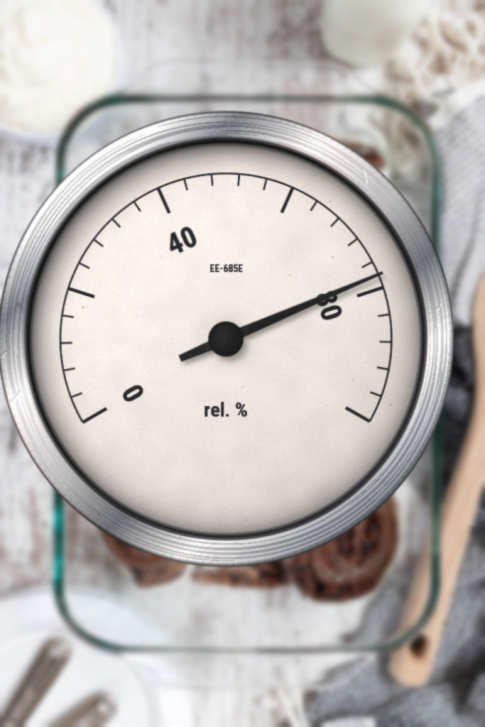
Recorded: {"value": 78, "unit": "%"}
